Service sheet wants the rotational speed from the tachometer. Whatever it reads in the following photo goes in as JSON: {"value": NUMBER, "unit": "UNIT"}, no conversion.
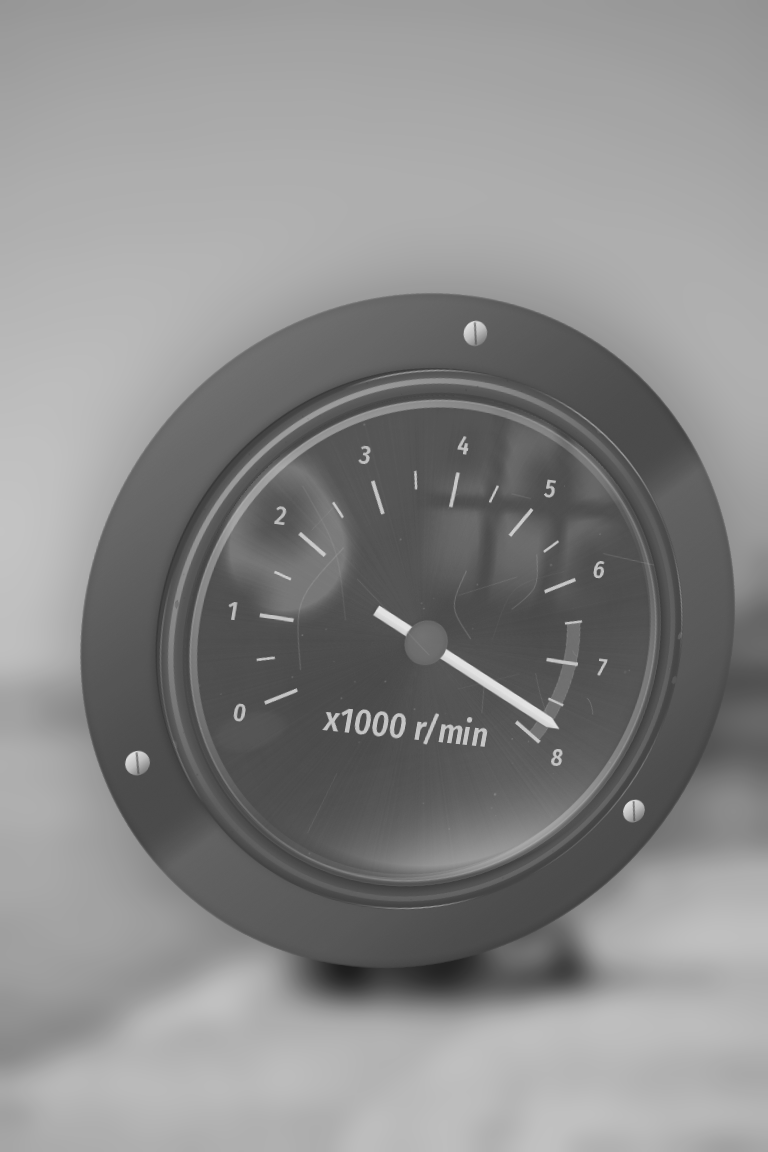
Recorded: {"value": 7750, "unit": "rpm"}
